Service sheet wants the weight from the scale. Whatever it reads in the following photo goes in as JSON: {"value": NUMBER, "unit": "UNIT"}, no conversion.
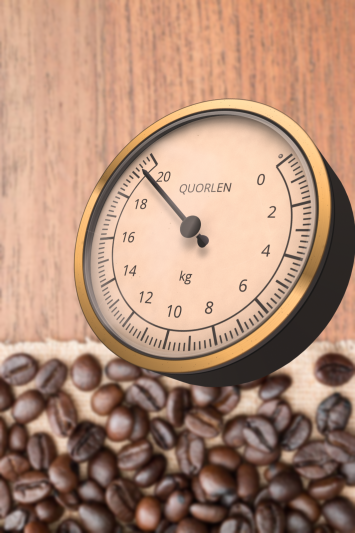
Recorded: {"value": 19.4, "unit": "kg"}
